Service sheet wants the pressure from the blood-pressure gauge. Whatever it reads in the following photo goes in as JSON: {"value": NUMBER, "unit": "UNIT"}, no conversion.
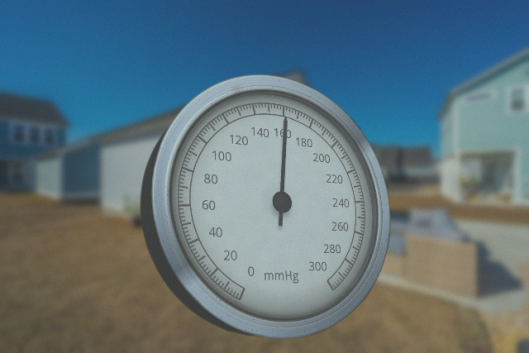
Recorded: {"value": 160, "unit": "mmHg"}
